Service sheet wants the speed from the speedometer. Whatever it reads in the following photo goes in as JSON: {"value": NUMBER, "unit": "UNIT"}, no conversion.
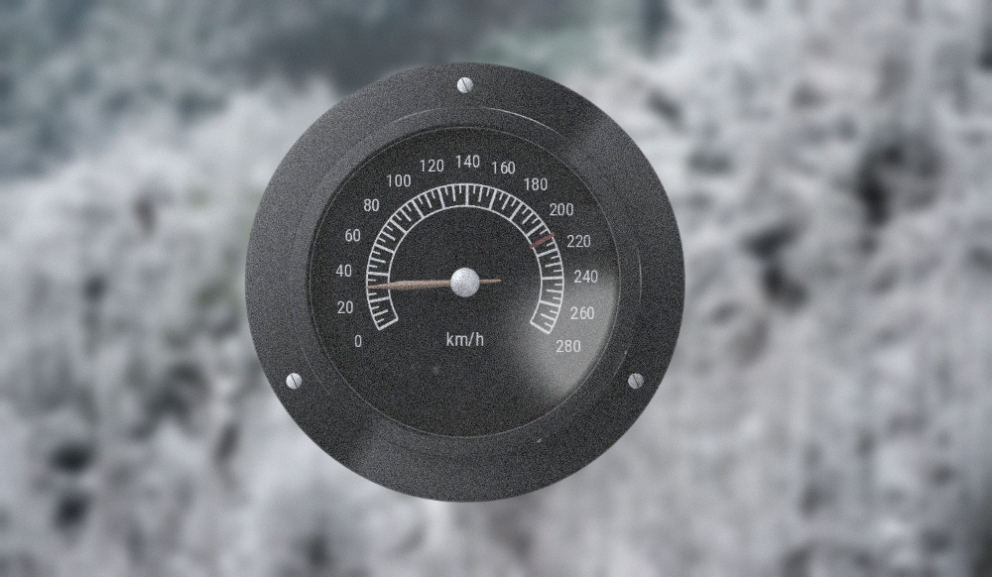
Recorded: {"value": 30, "unit": "km/h"}
